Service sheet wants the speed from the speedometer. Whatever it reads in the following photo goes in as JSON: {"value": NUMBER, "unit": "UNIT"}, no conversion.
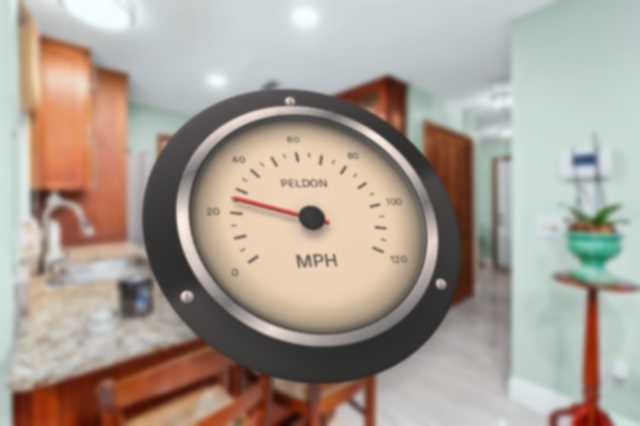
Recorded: {"value": 25, "unit": "mph"}
